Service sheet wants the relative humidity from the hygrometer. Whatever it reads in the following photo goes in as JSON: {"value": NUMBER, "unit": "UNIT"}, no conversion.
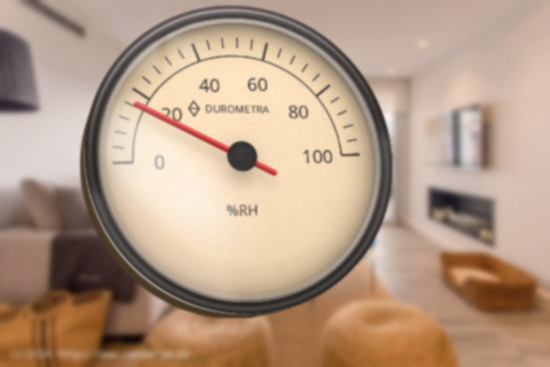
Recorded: {"value": 16, "unit": "%"}
